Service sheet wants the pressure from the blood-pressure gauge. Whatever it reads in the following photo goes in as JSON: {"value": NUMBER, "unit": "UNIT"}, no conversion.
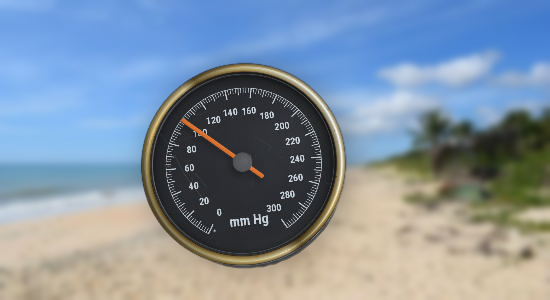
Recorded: {"value": 100, "unit": "mmHg"}
